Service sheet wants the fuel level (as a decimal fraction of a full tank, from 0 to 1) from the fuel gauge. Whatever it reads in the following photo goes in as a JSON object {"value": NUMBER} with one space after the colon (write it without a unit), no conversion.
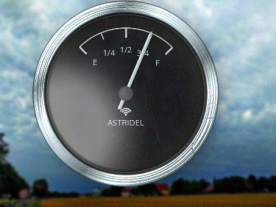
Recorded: {"value": 0.75}
